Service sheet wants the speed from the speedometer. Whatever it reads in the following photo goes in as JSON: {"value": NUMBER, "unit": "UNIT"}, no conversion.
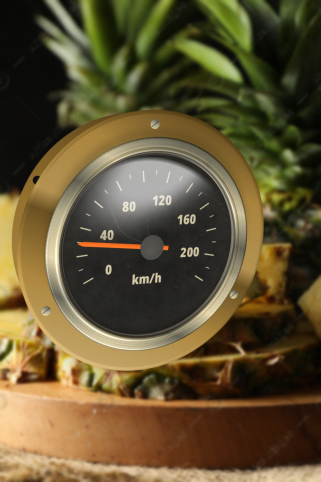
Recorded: {"value": 30, "unit": "km/h"}
